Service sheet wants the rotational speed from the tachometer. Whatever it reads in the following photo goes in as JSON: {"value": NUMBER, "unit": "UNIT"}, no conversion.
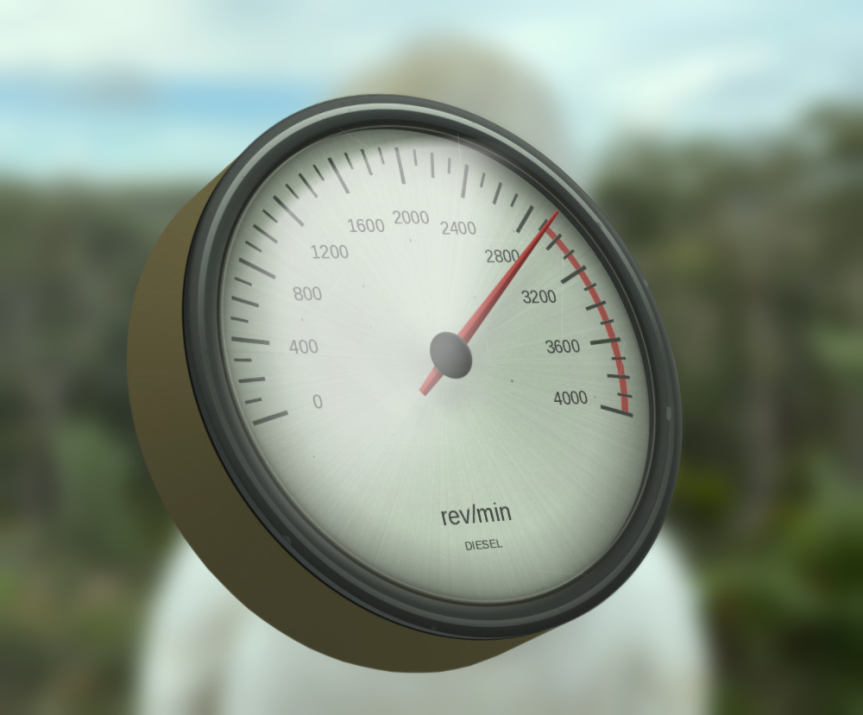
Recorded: {"value": 2900, "unit": "rpm"}
